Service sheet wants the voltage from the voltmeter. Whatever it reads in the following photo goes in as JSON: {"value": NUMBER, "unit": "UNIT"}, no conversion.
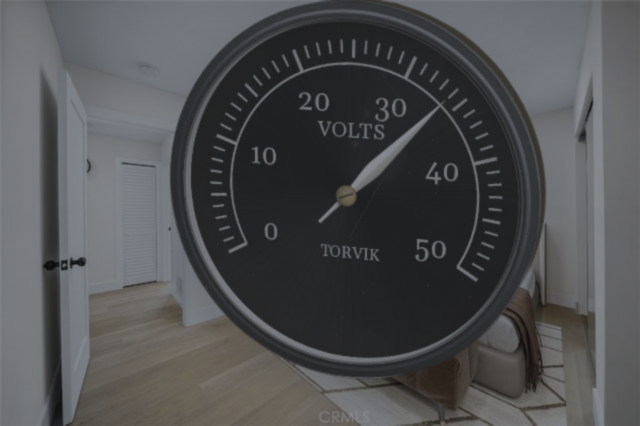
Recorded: {"value": 34, "unit": "V"}
